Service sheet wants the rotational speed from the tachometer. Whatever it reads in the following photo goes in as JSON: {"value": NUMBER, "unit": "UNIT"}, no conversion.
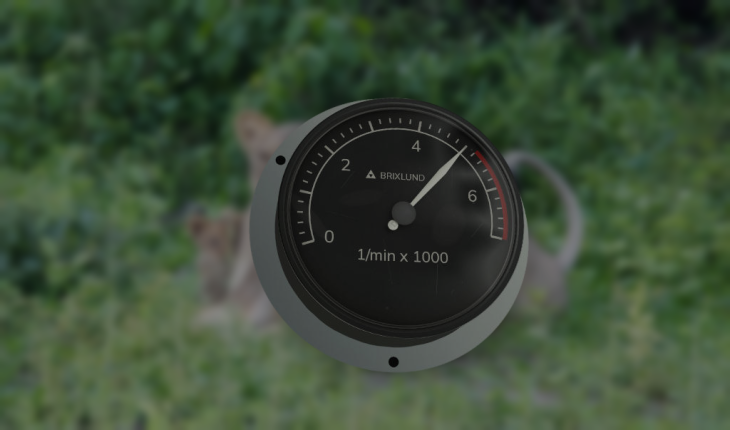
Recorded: {"value": 5000, "unit": "rpm"}
